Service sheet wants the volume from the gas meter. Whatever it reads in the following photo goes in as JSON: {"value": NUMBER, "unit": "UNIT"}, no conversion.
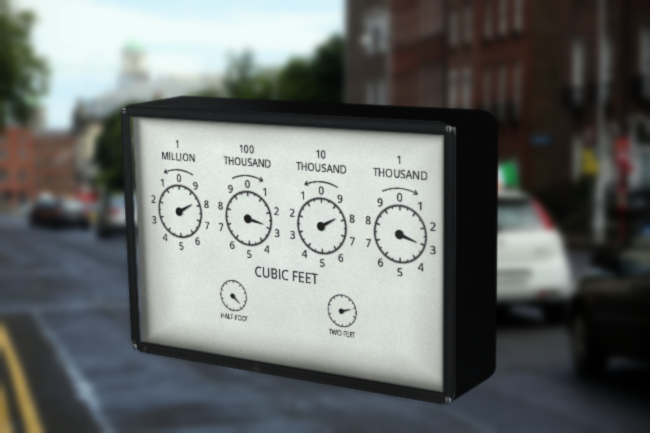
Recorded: {"value": 828300, "unit": "ft³"}
